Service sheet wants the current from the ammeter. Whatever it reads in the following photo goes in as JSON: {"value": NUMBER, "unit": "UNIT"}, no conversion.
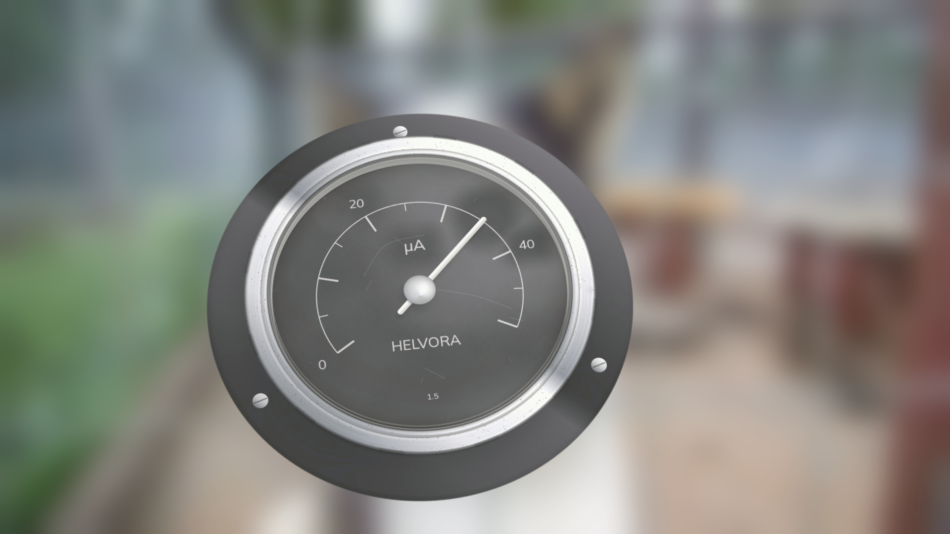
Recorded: {"value": 35, "unit": "µA"}
